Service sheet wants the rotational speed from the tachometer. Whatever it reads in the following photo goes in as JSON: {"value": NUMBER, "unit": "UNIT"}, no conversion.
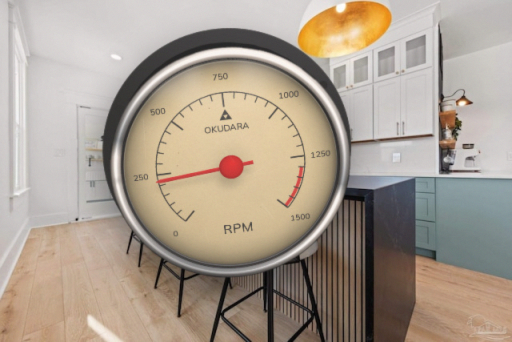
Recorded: {"value": 225, "unit": "rpm"}
